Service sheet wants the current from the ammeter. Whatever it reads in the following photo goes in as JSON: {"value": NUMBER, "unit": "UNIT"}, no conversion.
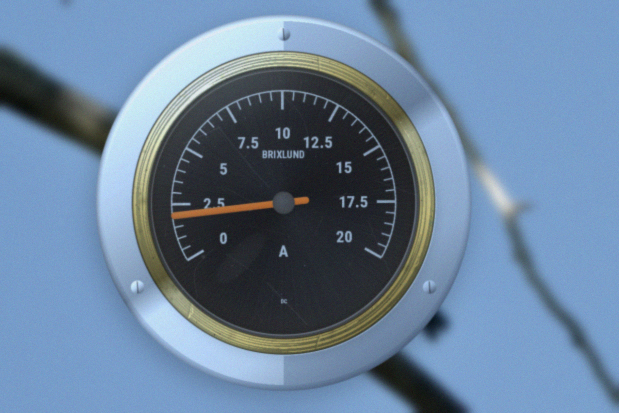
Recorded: {"value": 2, "unit": "A"}
